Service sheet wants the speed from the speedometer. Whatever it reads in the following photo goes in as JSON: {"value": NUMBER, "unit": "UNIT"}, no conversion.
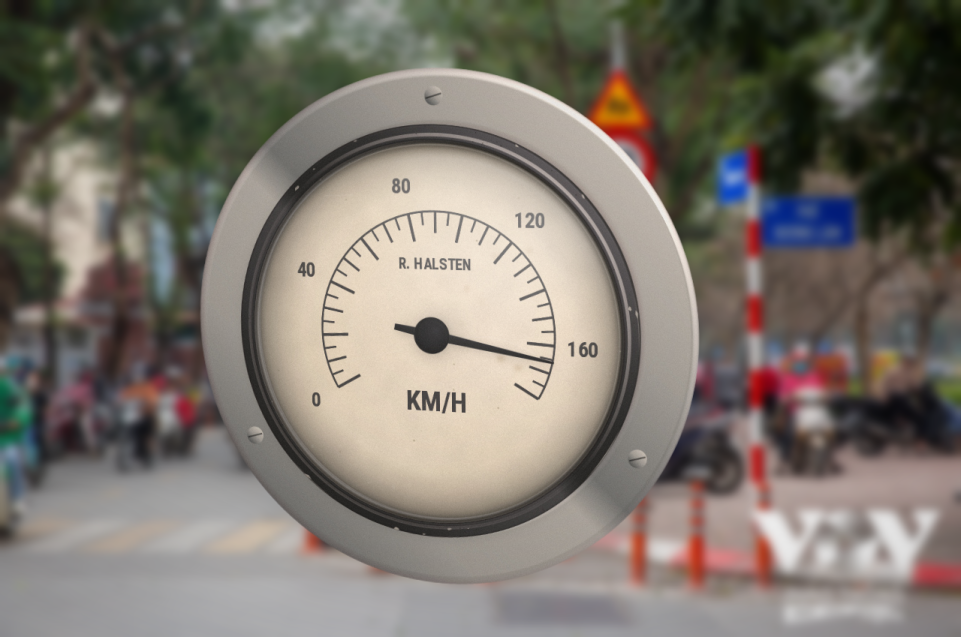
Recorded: {"value": 165, "unit": "km/h"}
